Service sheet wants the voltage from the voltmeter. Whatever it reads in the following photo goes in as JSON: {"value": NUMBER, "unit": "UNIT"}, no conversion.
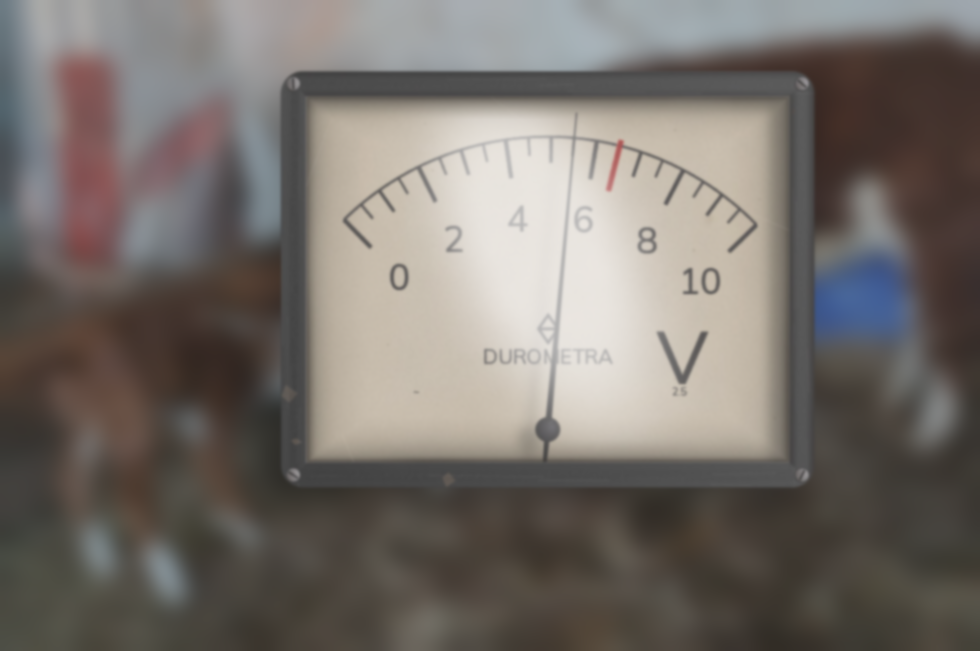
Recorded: {"value": 5.5, "unit": "V"}
